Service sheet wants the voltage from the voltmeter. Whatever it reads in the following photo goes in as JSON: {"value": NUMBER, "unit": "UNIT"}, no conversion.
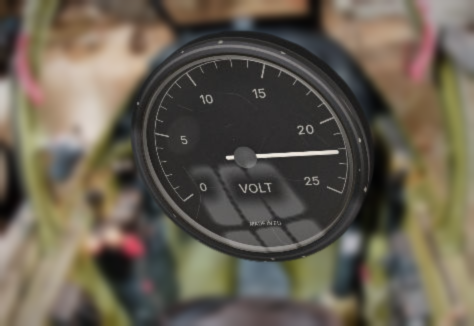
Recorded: {"value": 22, "unit": "V"}
